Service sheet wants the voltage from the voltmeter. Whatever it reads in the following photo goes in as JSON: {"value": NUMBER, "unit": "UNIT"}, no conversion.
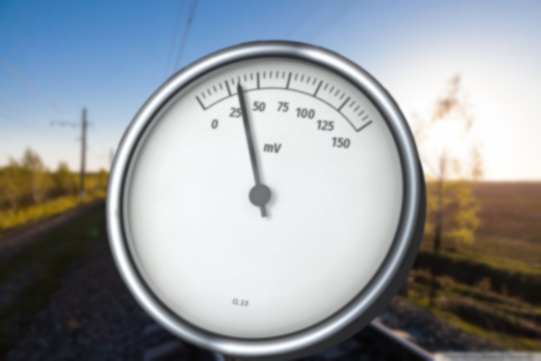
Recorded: {"value": 35, "unit": "mV"}
